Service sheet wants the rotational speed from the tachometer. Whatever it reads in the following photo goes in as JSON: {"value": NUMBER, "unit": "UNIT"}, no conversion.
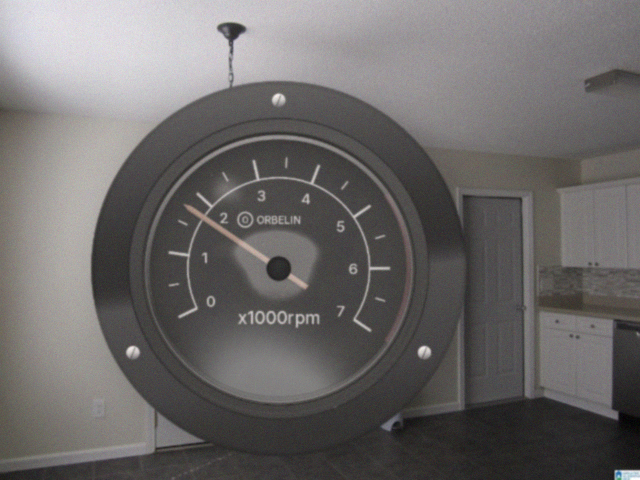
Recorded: {"value": 1750, "unit": "rpm"}
